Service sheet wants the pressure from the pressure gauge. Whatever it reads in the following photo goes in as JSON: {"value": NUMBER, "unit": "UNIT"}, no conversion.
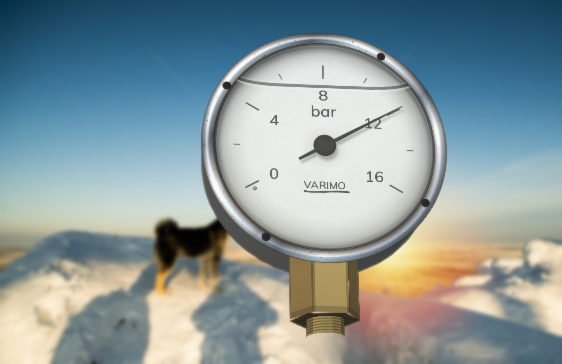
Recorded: {"value": 12, "unit": "bar"}
